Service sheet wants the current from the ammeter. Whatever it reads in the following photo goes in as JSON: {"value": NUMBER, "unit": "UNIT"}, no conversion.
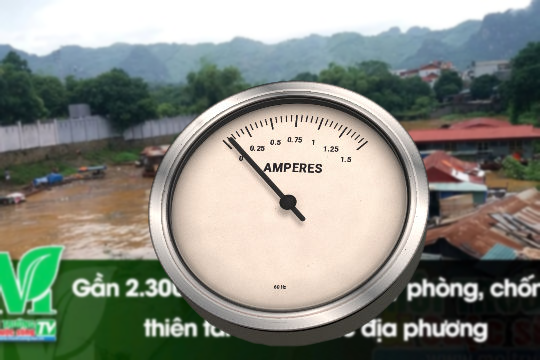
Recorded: {"value": 0.05, "unit": "A"}
